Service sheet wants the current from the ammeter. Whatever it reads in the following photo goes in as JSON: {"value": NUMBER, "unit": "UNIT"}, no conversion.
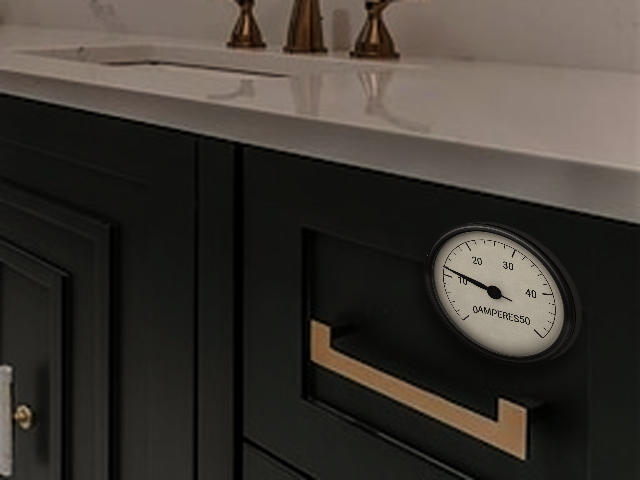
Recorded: {"value": 12, "unit": "A"}
